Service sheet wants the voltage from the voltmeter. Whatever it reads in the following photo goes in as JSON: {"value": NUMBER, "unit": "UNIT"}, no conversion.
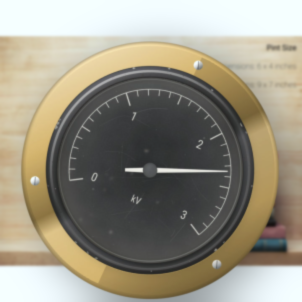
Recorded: {"value": 2.35, "unit": "kV"}
